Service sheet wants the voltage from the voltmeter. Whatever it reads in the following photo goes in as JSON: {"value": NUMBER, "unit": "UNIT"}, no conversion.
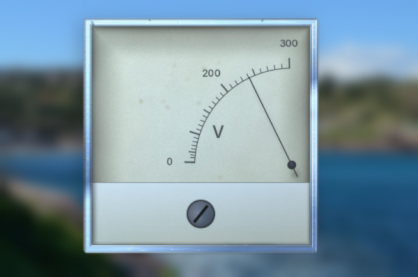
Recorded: {"value": 240, "unit": "V"}
